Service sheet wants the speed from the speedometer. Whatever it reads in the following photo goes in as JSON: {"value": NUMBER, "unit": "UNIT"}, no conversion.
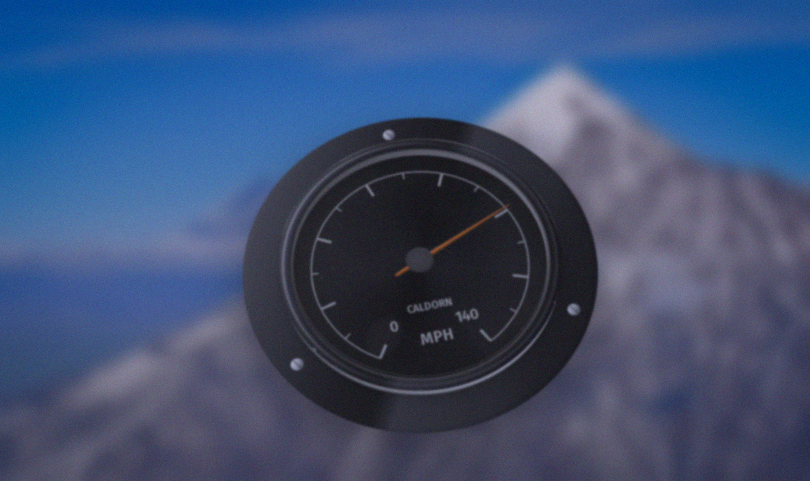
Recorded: {"value": 100, "unit": "mph"}
